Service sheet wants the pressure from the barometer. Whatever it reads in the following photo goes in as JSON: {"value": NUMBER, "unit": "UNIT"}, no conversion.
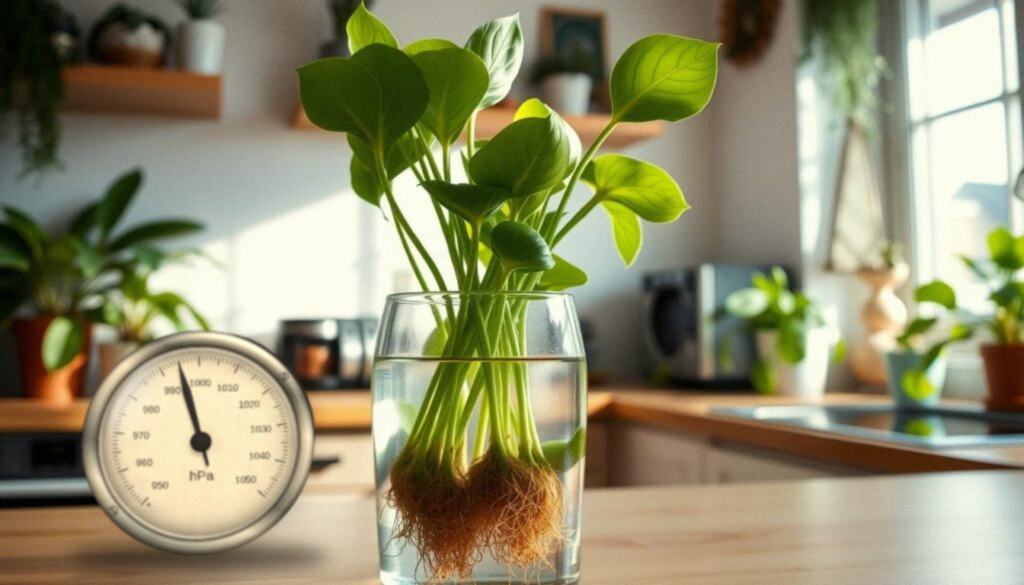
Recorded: {"value": 995, "unit": "hPa"}
